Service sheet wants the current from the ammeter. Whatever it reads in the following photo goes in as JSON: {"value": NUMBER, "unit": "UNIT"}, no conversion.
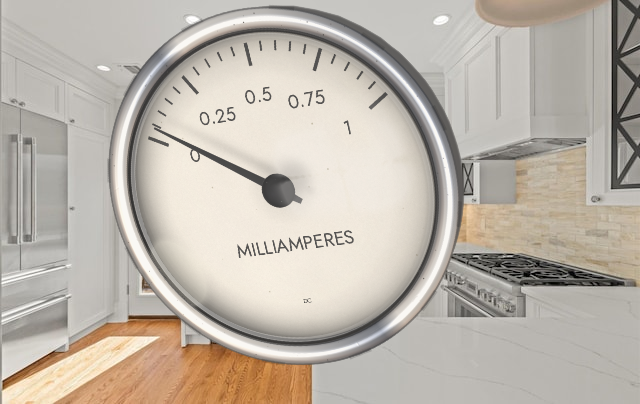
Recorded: {"value": 0.05, "unit": "mA"}
